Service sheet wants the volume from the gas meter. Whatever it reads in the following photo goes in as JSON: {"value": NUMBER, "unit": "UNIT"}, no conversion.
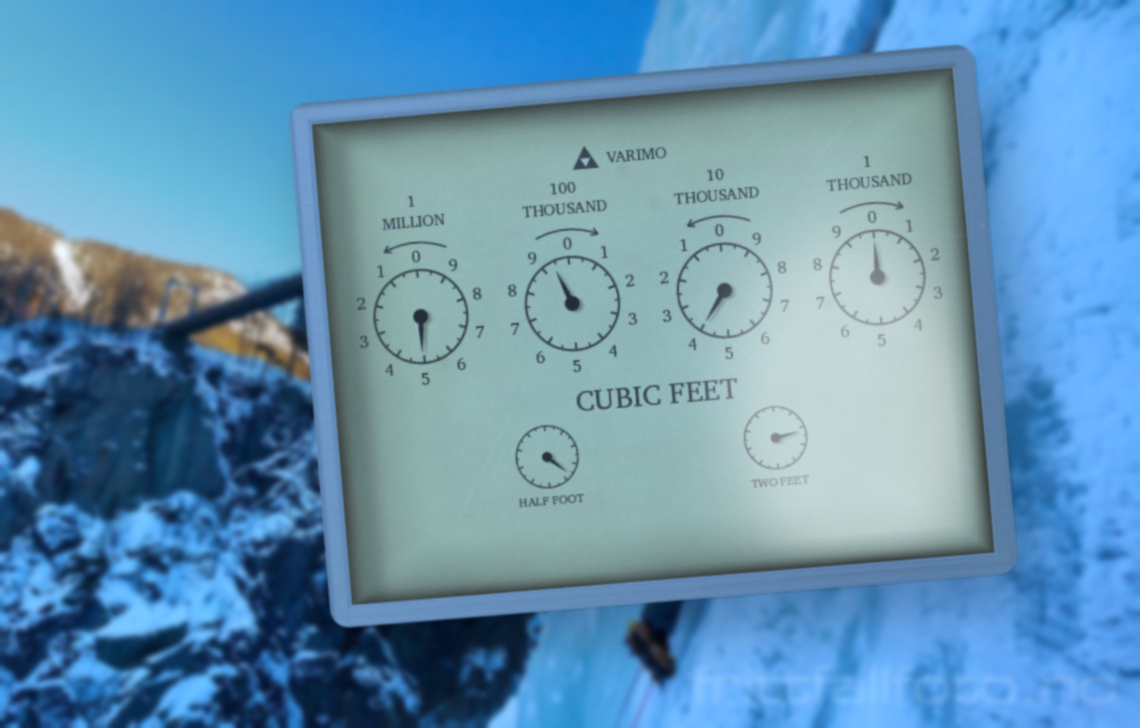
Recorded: {"value": 494000, "unit": "ft³"}
